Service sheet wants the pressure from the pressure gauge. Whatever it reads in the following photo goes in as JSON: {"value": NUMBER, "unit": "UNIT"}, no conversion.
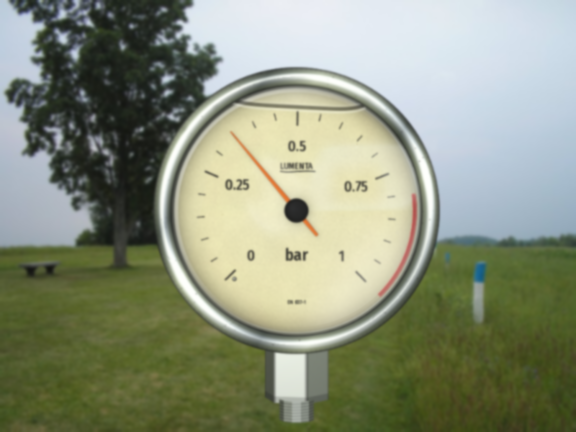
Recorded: {"value": 0.35, "unit": "bar"}
